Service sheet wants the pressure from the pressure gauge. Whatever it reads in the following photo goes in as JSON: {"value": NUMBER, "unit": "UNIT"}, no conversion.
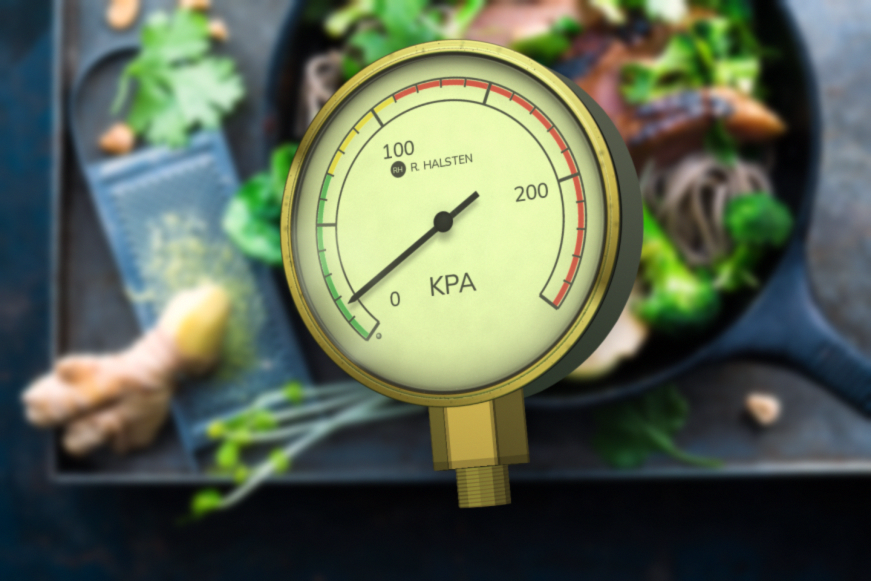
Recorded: {"value": 15, "unit": "kPa"}
